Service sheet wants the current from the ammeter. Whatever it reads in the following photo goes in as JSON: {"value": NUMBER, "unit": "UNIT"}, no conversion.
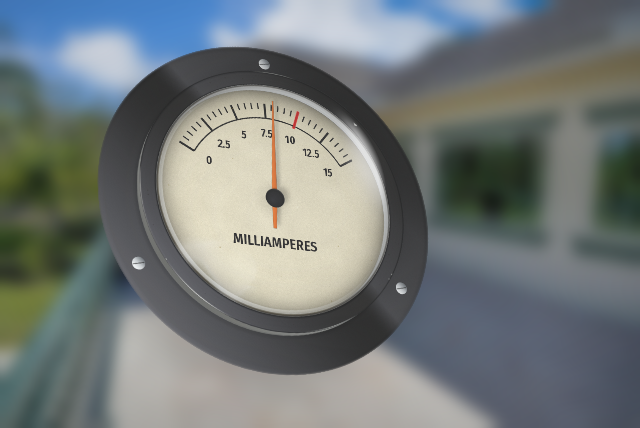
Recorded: {"value": 8, "unit": "mA"}
